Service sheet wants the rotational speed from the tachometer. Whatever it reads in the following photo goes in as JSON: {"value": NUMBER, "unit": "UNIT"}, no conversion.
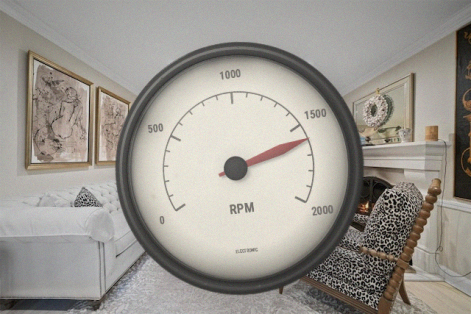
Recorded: {"value": 1600, "unit": "rpm"}
